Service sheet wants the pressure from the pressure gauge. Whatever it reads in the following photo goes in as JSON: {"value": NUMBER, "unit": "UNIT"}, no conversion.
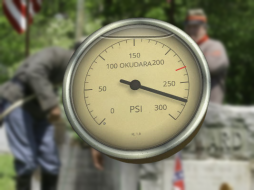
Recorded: {"value": 275, "unit": "psi"}
